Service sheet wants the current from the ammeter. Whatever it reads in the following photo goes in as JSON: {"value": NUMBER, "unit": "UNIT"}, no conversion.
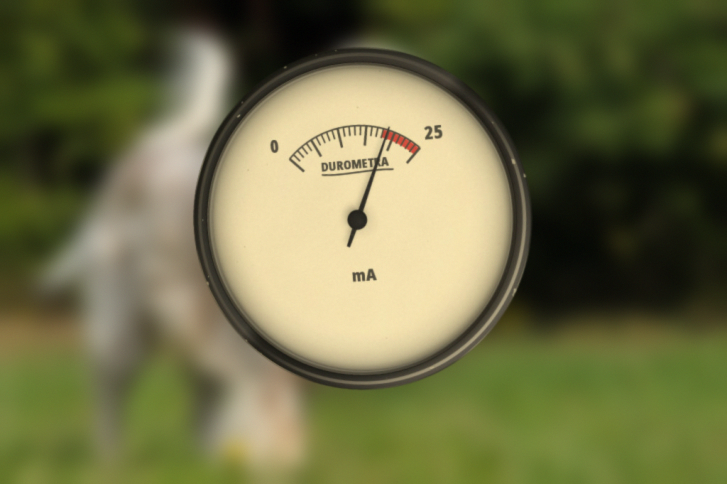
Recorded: {"value": 19, "unit": "mA"}
